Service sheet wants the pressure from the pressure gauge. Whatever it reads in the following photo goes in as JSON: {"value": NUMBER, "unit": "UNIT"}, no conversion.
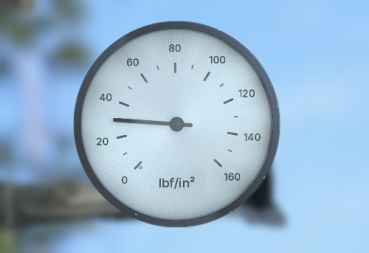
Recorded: {"value": 30, "unit": "psi"}
